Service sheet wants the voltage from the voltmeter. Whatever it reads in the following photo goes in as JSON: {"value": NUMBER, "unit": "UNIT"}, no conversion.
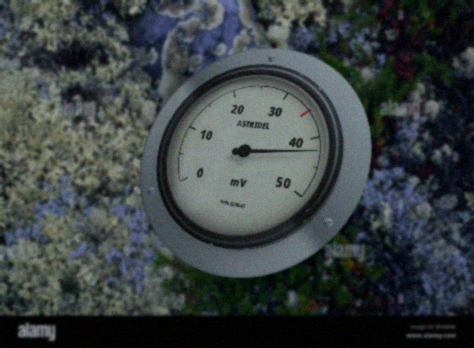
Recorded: {"value": 42.5, "unit": "mV"}
